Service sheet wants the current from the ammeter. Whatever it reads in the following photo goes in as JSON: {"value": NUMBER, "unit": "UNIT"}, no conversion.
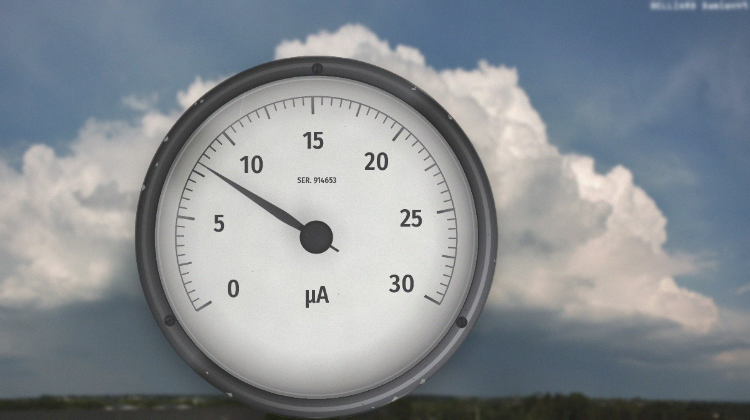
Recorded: {"value": 8, "unit": "µA"}
